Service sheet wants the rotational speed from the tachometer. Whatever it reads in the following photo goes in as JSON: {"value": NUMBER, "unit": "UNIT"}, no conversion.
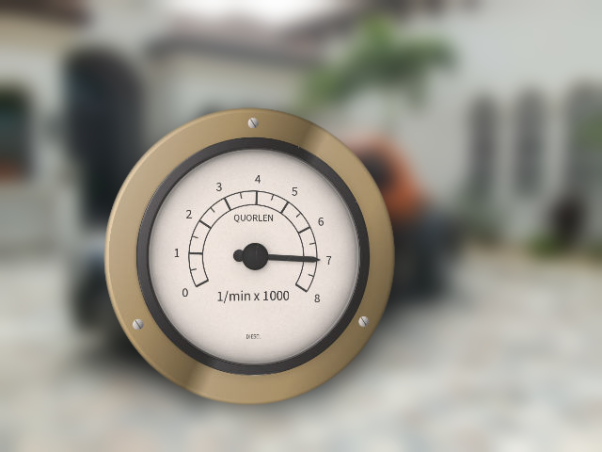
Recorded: {"value": 7000, "unit": "rpm"}
